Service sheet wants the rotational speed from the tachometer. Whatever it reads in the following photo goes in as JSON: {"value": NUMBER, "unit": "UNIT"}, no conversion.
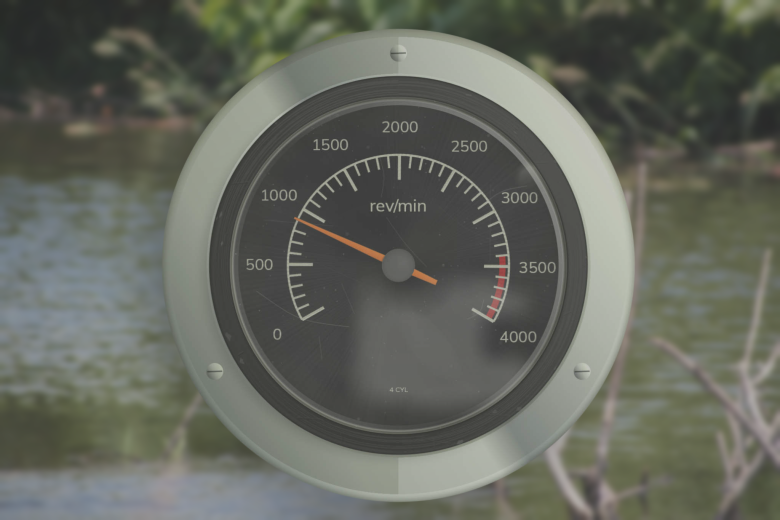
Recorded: {"value": 900, "unit": "rpm"}
